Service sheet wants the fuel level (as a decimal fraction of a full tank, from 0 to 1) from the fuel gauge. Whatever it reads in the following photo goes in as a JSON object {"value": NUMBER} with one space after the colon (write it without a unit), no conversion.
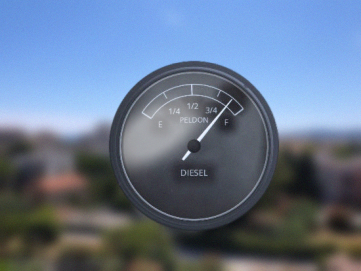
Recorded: {"value": 0.875}
